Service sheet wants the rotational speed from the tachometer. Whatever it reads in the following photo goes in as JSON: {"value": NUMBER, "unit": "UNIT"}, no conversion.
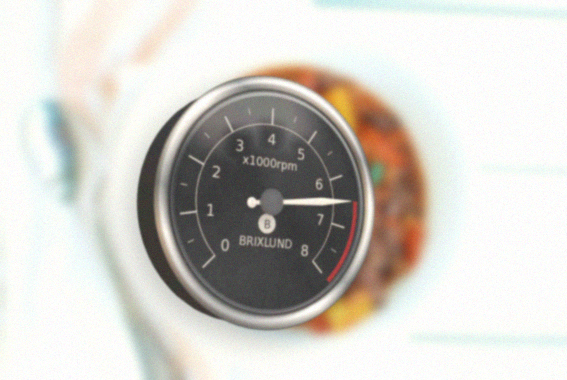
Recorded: {"value": 6500, "unit": "rpm"}
